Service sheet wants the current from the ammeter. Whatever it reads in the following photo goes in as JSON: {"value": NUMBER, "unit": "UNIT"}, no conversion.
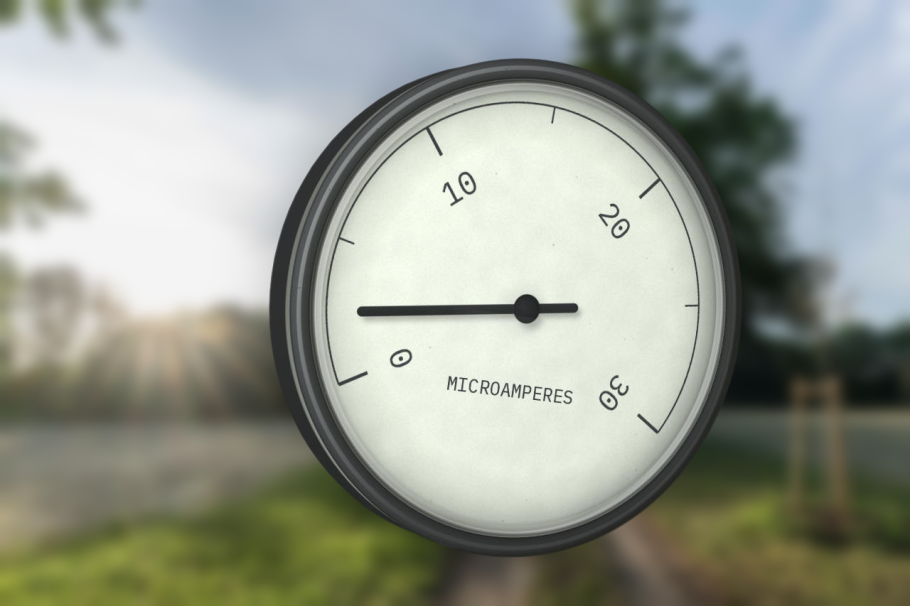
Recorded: {"value": 2.5, "unit": "µA"}
